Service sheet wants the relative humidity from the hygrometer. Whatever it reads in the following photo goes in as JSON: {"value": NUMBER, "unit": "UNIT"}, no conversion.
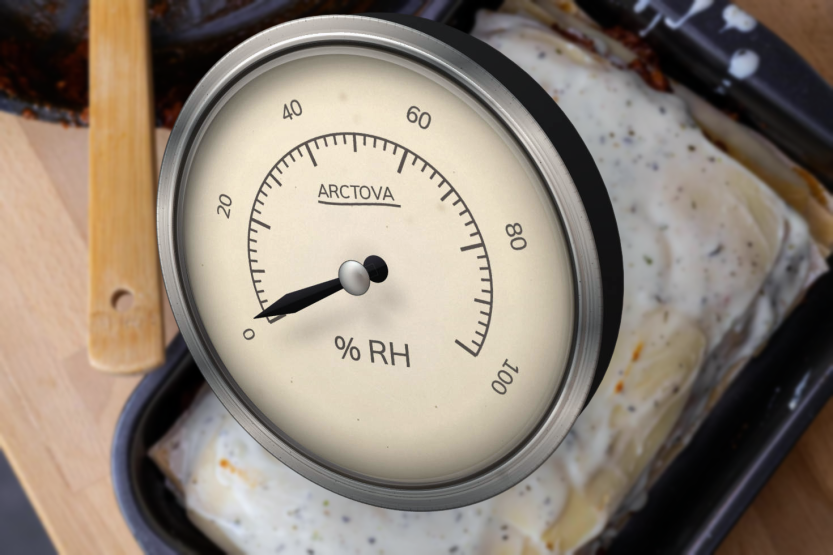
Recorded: {"value": 2, "unit": "%"}
